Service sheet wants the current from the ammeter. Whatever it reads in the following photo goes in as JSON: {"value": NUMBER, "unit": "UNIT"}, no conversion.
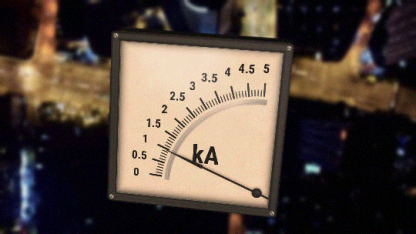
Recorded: {"value": 1, "unit": "kA"}
